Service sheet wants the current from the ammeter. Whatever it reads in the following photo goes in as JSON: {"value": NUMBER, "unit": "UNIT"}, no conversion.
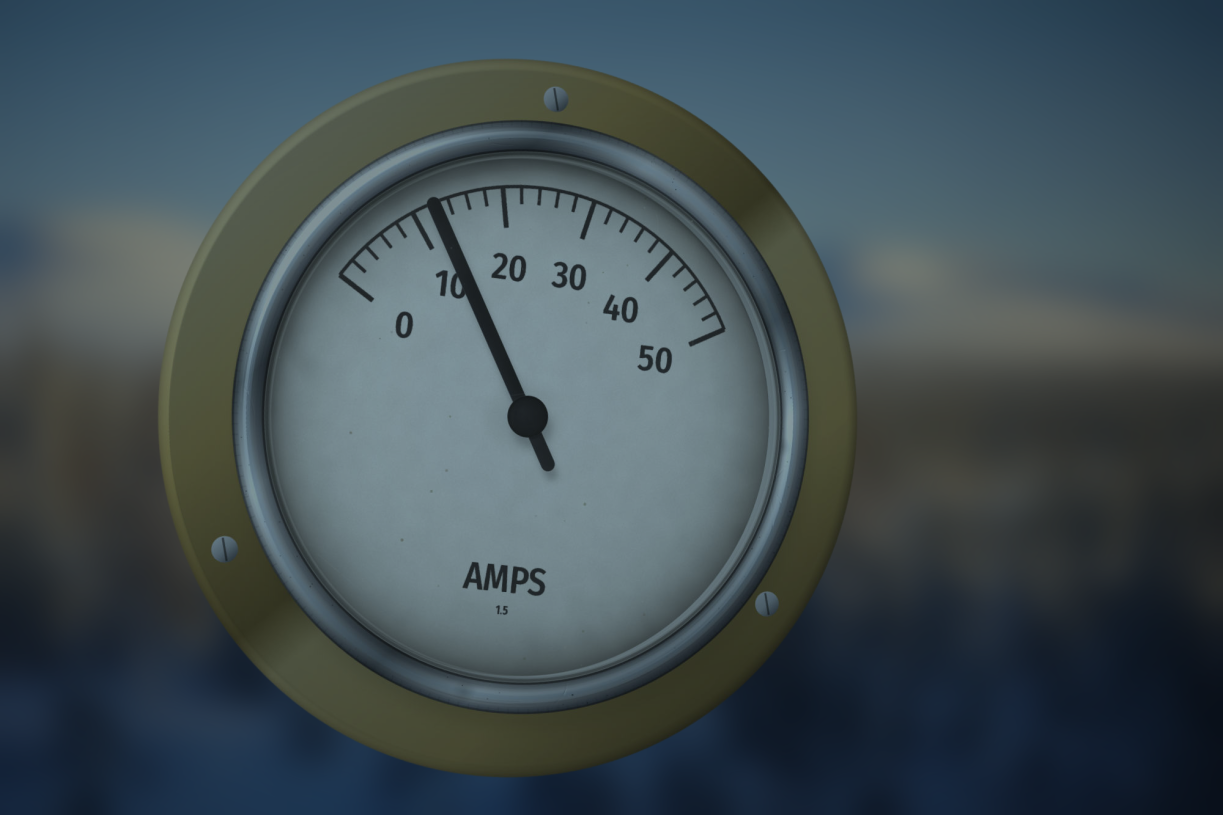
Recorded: {"value": 12, "unit": "A"}
